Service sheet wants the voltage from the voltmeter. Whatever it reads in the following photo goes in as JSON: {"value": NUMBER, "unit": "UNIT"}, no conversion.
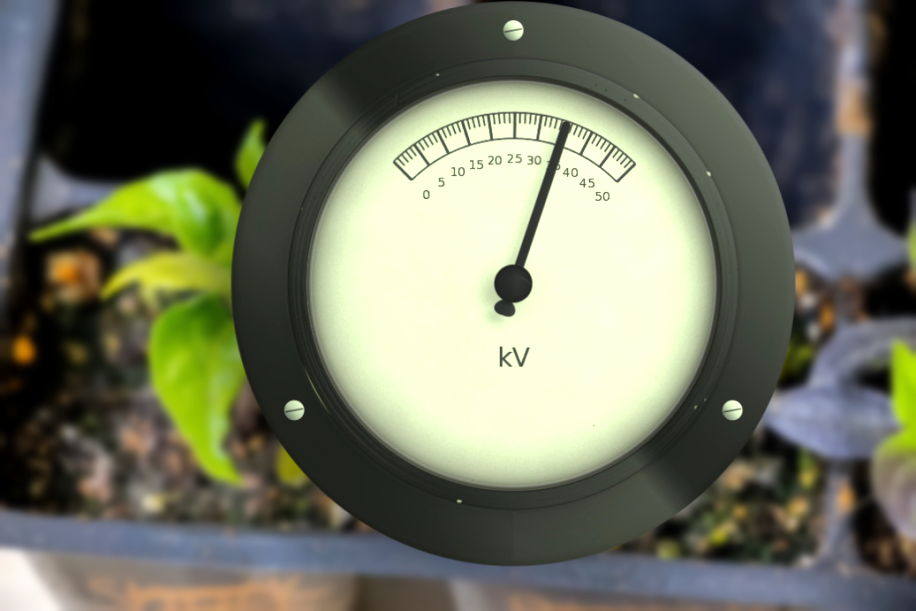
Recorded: {"value": 35, "unit": "kV"}
